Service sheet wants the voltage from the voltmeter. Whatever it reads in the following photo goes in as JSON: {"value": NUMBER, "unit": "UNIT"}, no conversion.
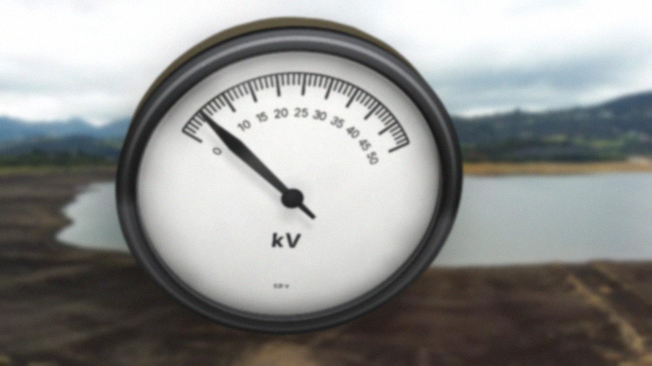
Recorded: {"value": 5, "unit": "kV"}
